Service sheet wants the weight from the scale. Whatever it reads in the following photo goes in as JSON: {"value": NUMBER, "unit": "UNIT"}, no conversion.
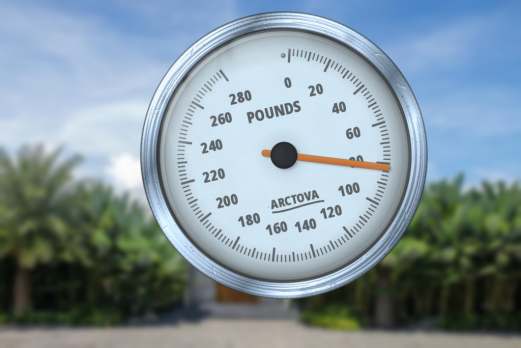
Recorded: {"value": 82, "unit": "lb"}
